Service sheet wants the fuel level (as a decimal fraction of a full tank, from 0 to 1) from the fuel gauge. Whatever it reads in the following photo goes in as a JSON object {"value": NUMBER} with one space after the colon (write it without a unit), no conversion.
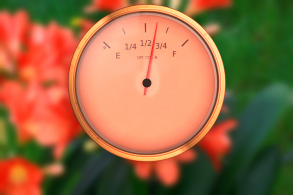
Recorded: {"value": 0.625}
